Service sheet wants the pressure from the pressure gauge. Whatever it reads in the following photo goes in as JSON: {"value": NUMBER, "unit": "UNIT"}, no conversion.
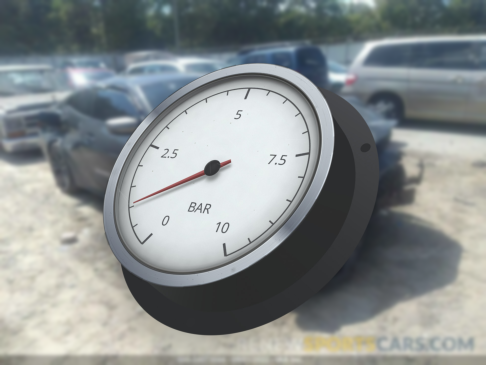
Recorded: {"value": 1, "unit": "bar"}
